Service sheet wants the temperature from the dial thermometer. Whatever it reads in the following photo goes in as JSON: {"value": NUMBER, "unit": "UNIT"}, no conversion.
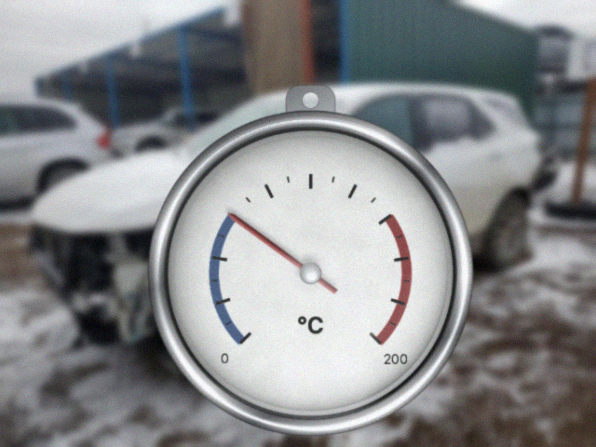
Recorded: {"value": 60, "unit": "°C"}
